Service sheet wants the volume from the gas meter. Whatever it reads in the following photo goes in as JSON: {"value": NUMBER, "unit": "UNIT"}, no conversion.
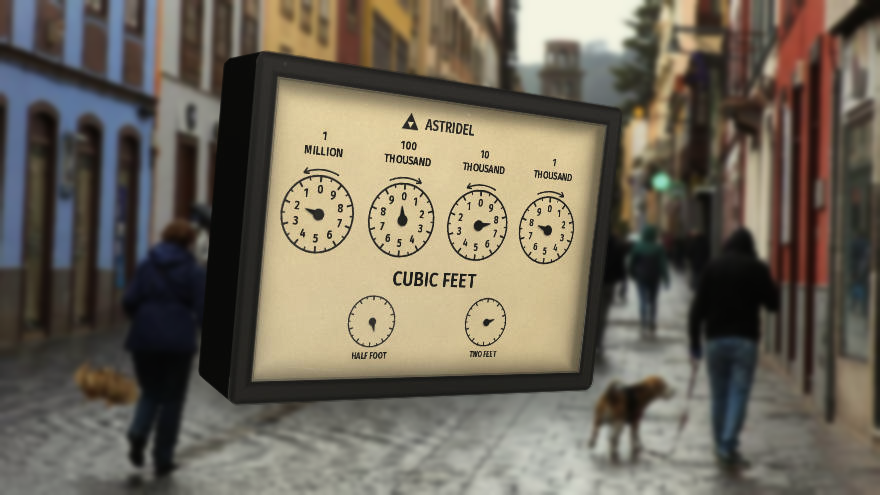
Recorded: {"value": 197800, "unit": "ft³"}
